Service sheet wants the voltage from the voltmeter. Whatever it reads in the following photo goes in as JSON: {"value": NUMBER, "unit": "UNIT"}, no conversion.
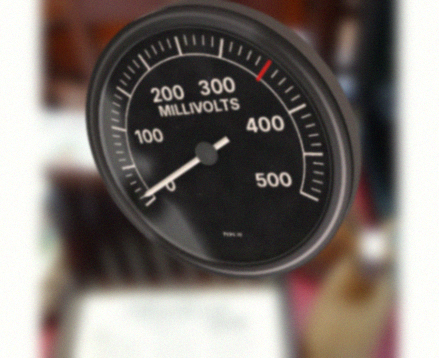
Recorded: {"value": 10, "unit": "mV"}
